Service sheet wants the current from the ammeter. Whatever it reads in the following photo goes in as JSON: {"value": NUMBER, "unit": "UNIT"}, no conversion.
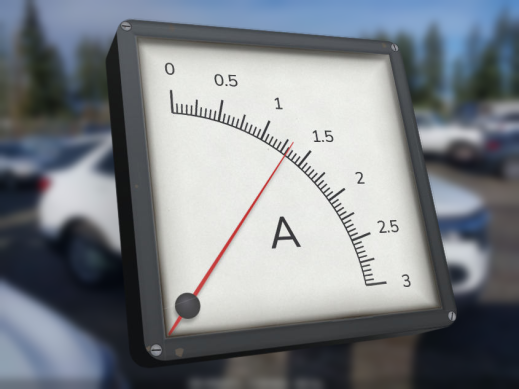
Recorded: {"value": 1.3, "unit": "A"}
